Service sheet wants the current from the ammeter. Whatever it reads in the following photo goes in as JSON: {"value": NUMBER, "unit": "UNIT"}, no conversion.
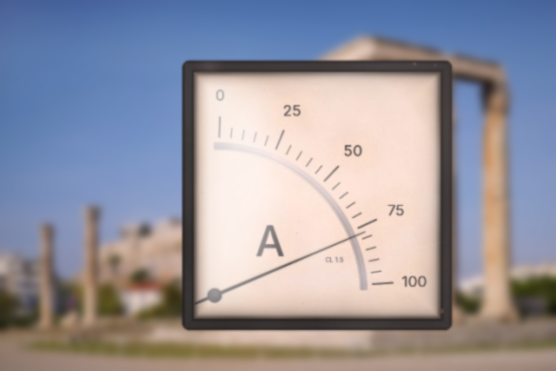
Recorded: {"value": 77.5, "unit": "A"}
